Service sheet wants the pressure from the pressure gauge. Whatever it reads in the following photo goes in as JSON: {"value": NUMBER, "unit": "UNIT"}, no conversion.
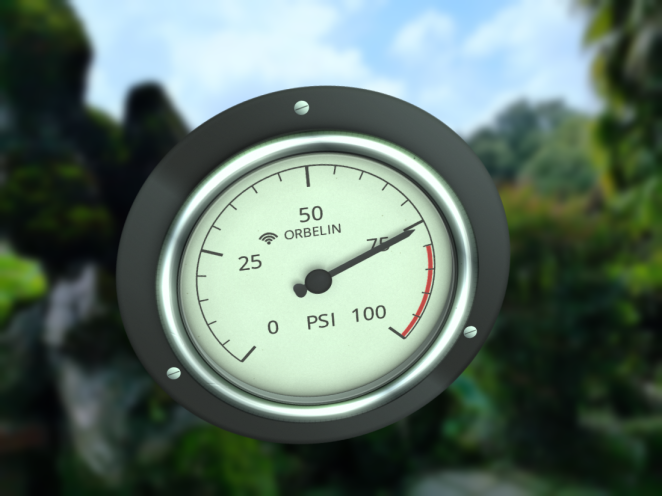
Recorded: {"value": 75, "unit": "psi"}
